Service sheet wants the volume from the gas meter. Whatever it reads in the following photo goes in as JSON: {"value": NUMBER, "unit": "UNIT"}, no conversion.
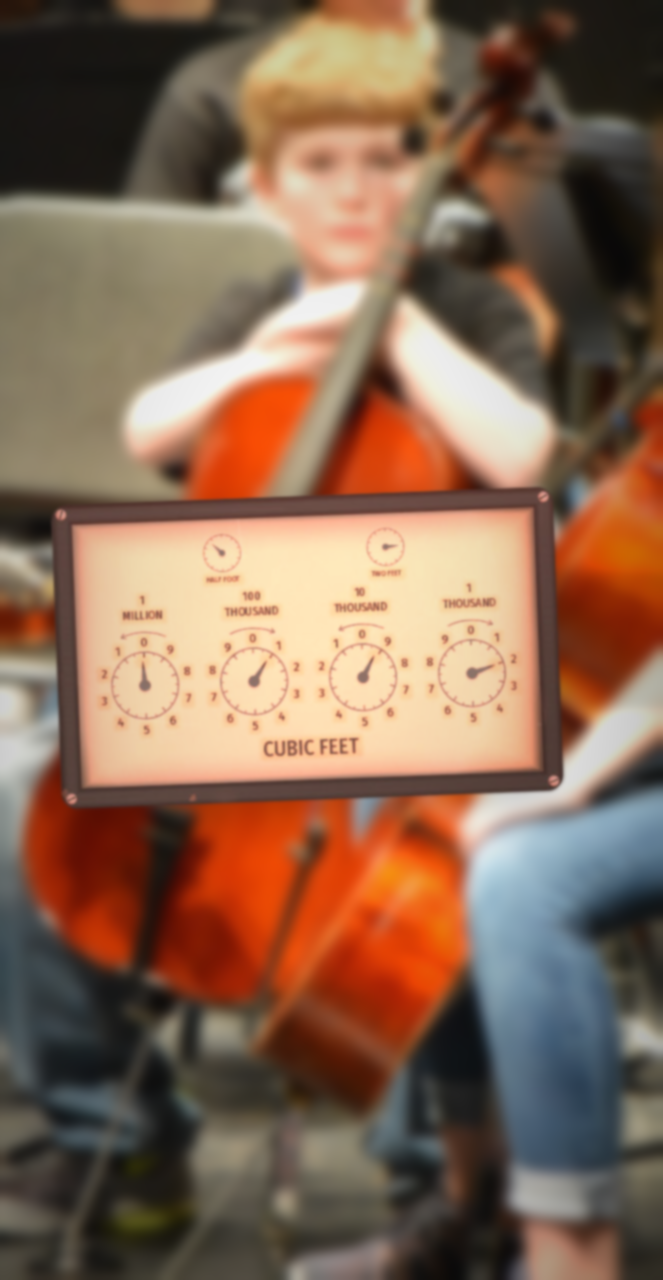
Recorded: {"value": 9200, "unit": "ft³"}
